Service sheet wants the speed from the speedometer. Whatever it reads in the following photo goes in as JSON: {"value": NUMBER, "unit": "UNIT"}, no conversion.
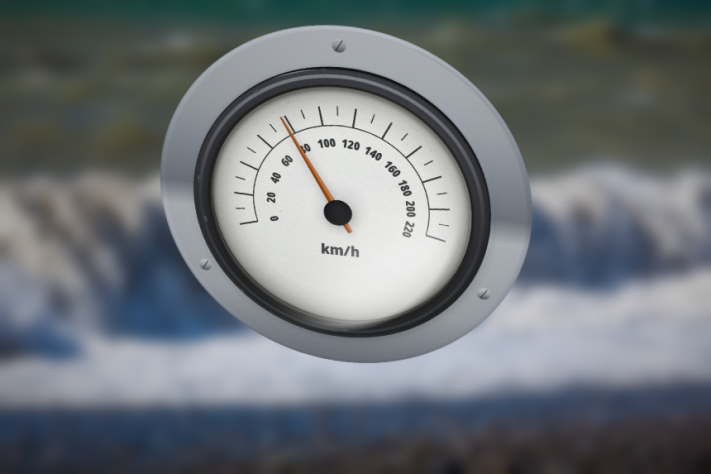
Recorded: {"value": 80, "unit": "km/h"}
